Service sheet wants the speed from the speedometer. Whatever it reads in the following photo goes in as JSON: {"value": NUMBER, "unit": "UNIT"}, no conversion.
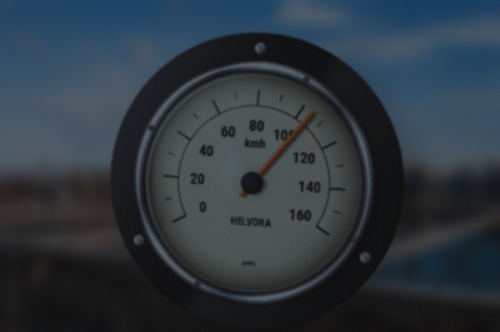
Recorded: {"value": 105, "unit": "km/h"}
